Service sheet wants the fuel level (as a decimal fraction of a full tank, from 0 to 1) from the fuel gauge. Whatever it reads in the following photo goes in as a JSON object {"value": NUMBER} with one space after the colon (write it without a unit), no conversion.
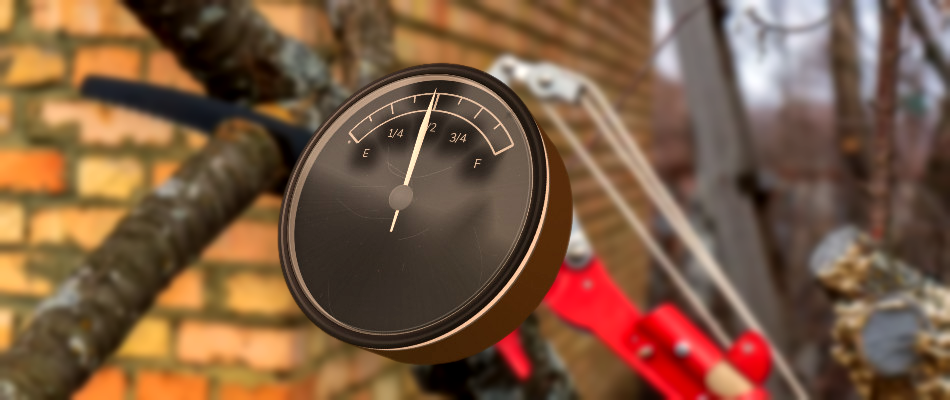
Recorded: {"value": 0.5}
